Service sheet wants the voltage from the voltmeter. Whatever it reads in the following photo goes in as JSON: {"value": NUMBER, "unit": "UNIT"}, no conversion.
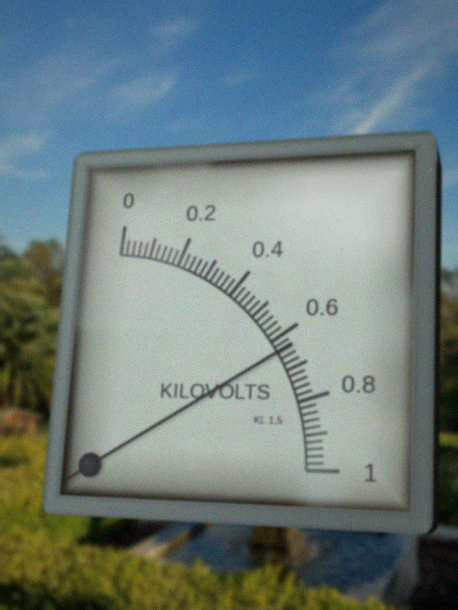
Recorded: {"value": 0.64, "unit": "kV"}
